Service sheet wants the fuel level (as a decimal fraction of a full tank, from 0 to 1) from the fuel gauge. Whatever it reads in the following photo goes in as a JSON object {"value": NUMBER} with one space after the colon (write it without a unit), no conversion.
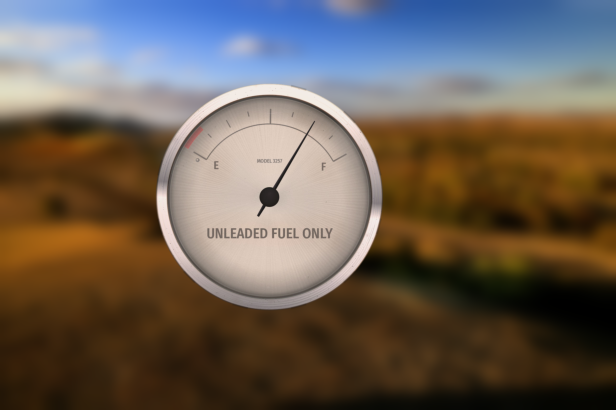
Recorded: {"value": 0.75}
